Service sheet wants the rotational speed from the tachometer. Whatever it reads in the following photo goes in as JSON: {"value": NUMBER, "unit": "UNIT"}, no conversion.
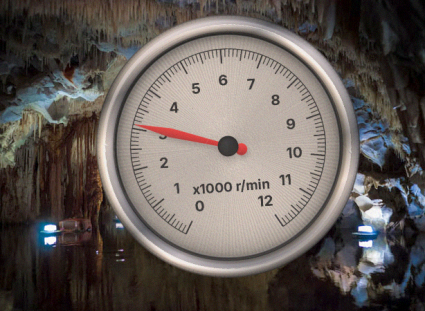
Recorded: {"value": 3100, "unit": "rpm"}
